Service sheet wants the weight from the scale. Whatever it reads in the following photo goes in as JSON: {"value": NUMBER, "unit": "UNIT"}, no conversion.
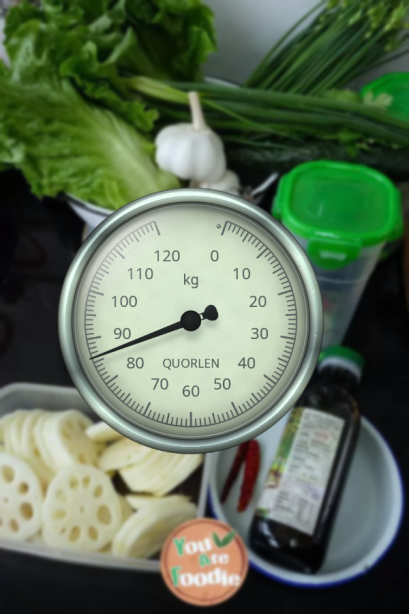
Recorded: {"value": 86, "unit": "kg"}
